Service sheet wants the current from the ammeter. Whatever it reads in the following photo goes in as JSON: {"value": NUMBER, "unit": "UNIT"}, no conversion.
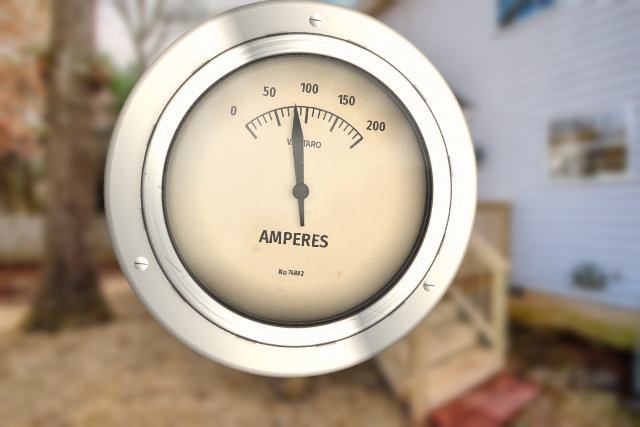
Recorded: {"value": 80, "unit": "A"}
